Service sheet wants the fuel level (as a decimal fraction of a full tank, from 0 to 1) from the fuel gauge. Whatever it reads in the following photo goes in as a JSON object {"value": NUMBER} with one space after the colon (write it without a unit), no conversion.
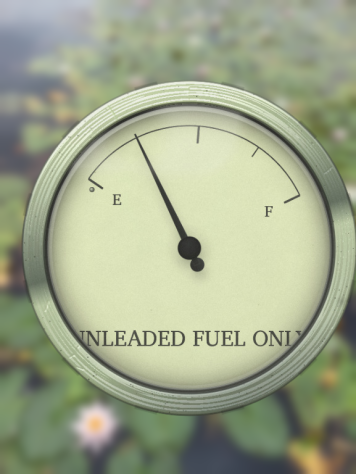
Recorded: {"value": 0.25}
